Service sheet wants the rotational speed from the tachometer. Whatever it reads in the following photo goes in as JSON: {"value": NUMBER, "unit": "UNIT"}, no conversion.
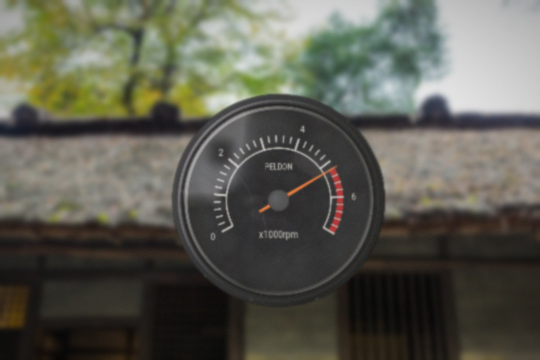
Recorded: {"value": 5200, "unit": "rpm"}
